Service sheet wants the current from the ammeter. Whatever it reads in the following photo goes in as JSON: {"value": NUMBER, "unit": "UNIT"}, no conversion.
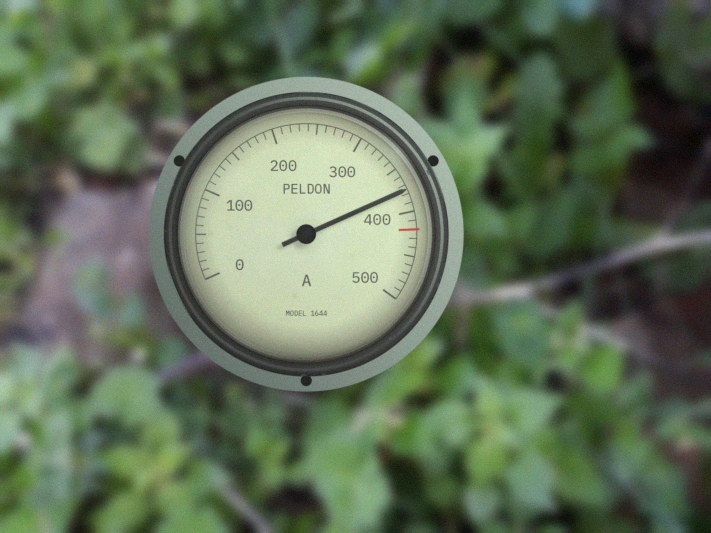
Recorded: {"value": 375, "unit": "A"}
